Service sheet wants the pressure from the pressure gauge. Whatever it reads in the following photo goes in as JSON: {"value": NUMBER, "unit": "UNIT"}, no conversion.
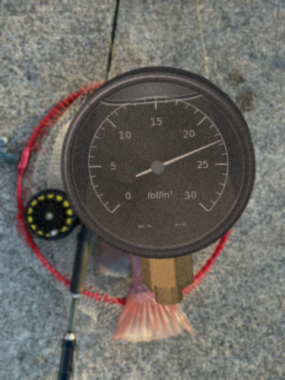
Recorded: {"value": 22.5, "unit": "psi"}
